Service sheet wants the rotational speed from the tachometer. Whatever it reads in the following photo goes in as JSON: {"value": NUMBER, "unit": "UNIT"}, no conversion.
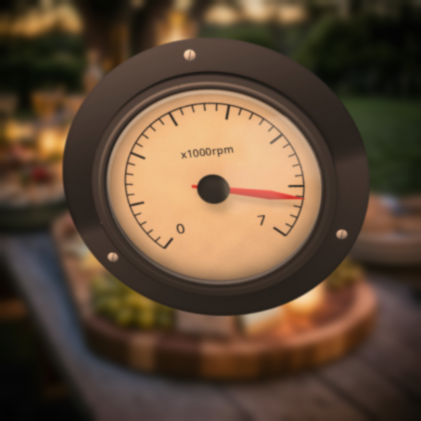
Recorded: {"value": 6200, "unit": "rpm"}
